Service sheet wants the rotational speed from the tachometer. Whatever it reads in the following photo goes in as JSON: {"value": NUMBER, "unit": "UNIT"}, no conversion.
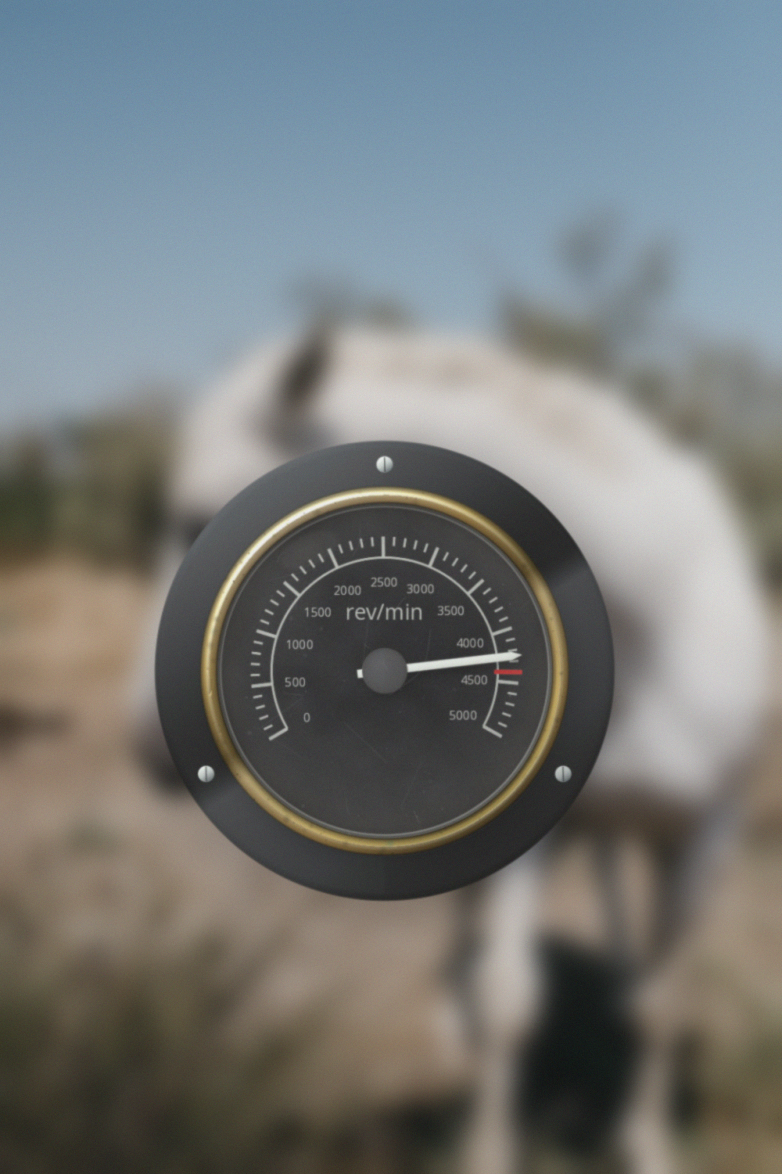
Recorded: {"value": 4250, "unit": "rpm"}
